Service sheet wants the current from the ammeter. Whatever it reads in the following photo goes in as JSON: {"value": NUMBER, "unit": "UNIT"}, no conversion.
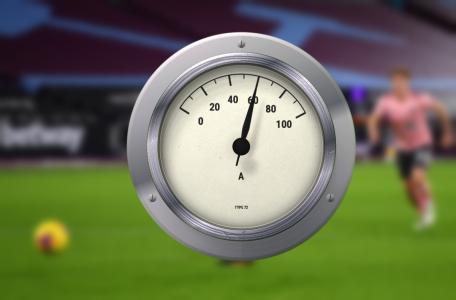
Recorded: {"value": 60, "unit": "A"}
